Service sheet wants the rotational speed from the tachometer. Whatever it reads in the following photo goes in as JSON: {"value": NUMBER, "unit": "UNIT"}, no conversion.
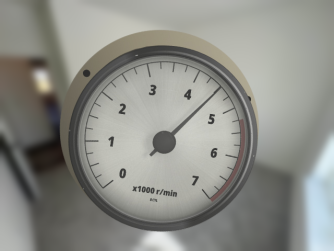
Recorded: {"value": 4500, "unit": "rpm"}
